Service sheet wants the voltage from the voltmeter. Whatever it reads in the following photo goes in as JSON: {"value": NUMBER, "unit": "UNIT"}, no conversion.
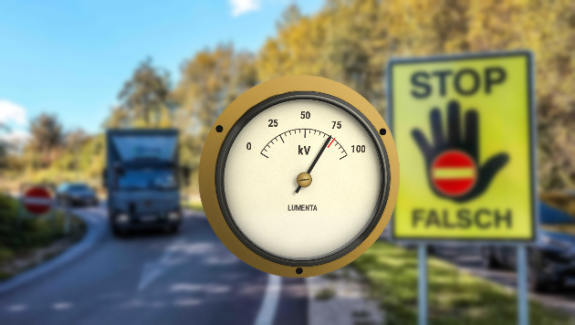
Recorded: {"value": 75, "unit": "kV"}
